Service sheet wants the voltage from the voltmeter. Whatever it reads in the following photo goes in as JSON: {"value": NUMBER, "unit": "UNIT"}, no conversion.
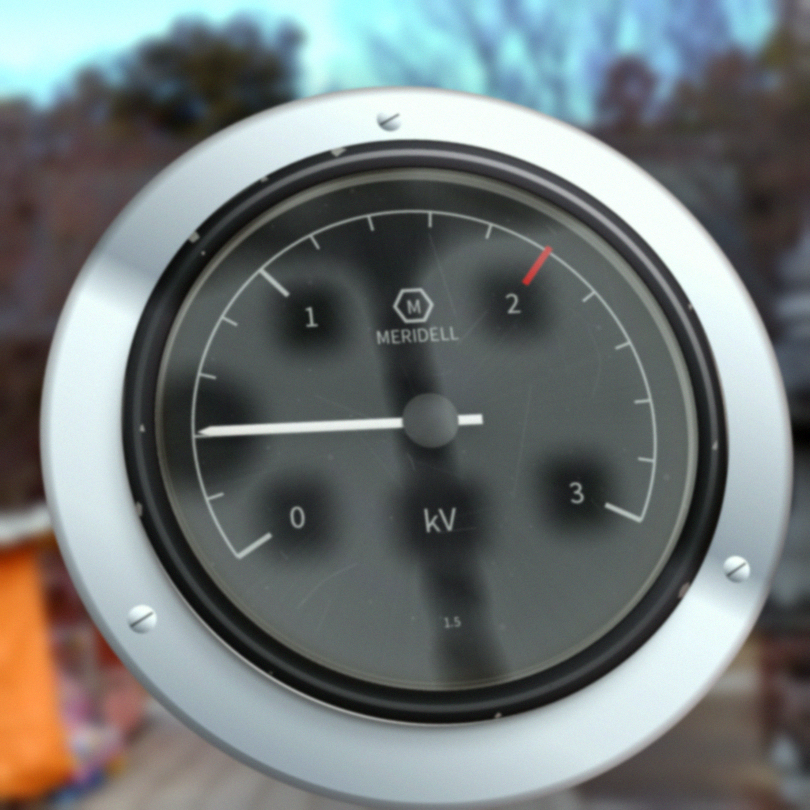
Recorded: {"value": 0.4, "unit": "kV"}
